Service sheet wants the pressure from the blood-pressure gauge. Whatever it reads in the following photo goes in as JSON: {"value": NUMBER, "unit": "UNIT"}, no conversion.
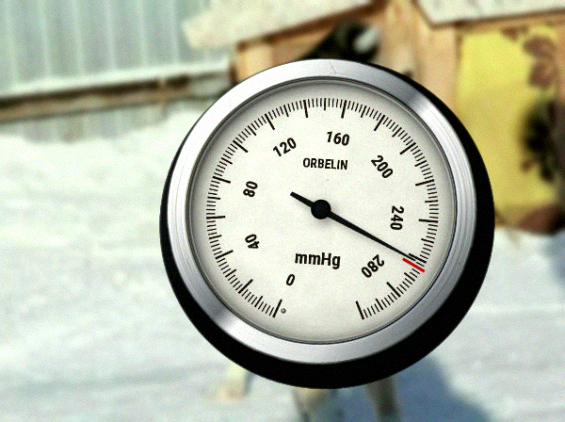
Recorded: {"value": 262, "unit": "mmHg"}
